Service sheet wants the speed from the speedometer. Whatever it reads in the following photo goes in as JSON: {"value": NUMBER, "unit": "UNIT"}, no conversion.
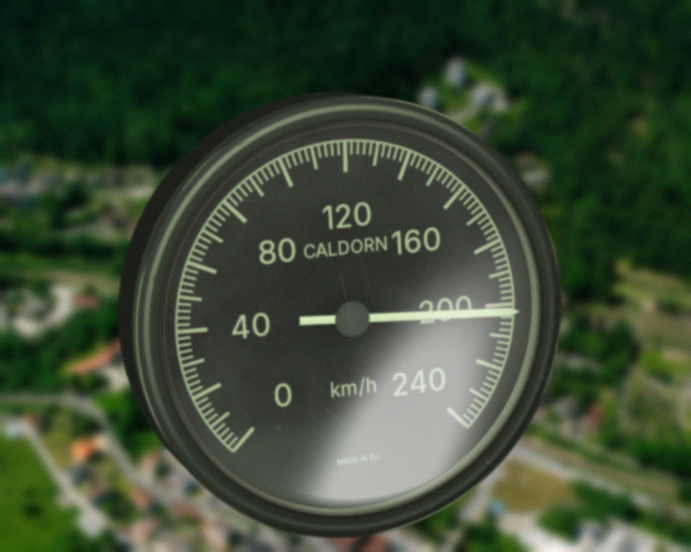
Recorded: {"value": 202, "unit": "km/h"}
